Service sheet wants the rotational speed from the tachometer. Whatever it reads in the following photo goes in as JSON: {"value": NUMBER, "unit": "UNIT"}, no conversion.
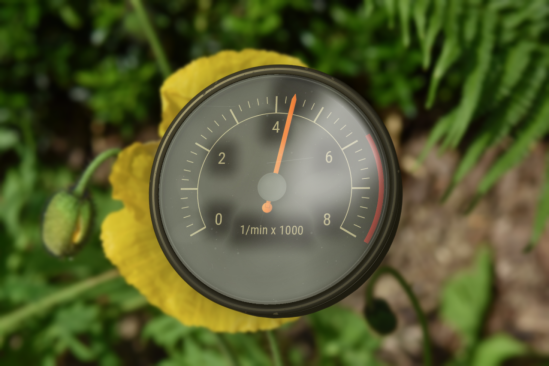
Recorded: {"value": 4400, "unit": "rpm"}
